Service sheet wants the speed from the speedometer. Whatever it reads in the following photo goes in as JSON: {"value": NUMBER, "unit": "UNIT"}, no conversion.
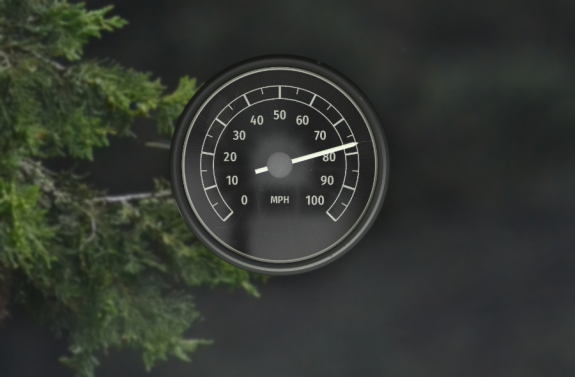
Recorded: {"value": 77.5, "unit": "mph"}
